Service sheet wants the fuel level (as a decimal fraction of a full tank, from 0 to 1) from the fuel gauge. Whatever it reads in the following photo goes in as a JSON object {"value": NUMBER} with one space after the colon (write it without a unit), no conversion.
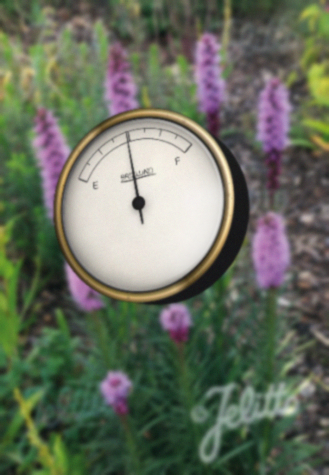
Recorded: {"value": 0.5}
